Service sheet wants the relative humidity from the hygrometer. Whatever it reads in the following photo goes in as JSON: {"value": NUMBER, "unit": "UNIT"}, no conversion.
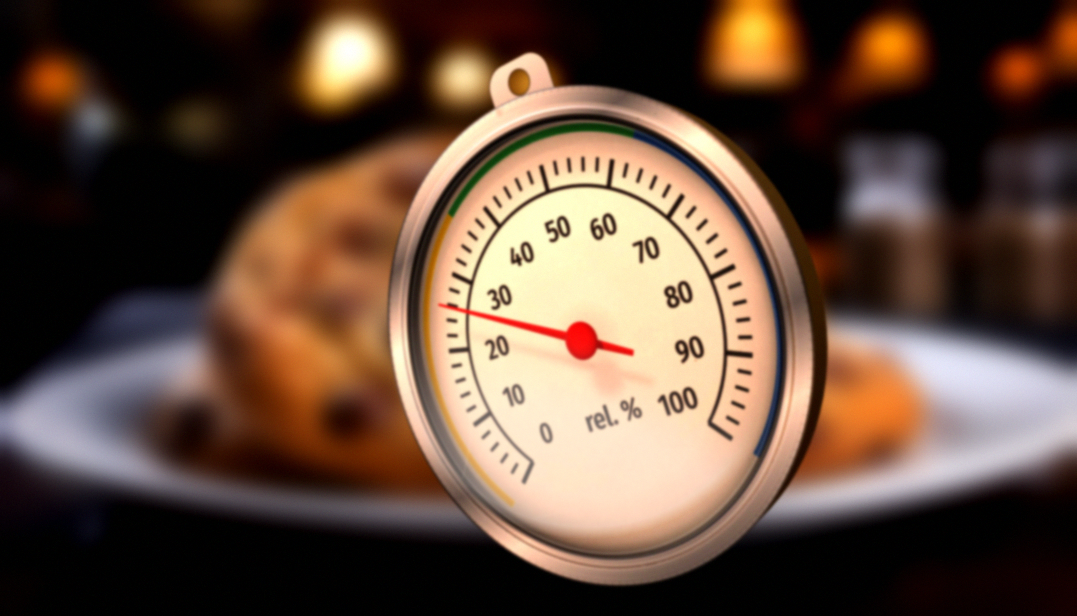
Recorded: {"value": 26, "unit": "%"}
